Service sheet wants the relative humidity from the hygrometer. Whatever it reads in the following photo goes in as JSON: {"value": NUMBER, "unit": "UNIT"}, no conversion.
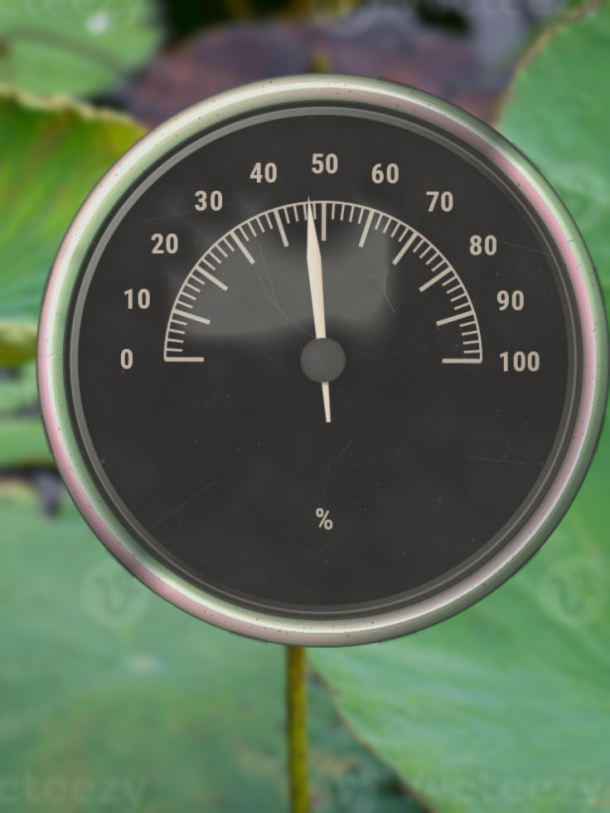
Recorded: {"value": 47, "unit": "%"}
